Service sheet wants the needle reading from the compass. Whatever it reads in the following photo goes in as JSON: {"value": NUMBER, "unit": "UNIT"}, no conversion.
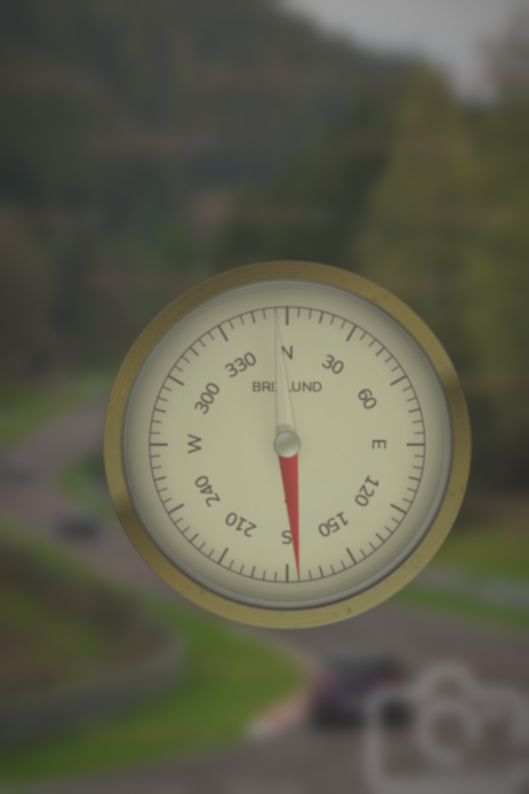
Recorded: {"value": 175, "unit": "°"}
